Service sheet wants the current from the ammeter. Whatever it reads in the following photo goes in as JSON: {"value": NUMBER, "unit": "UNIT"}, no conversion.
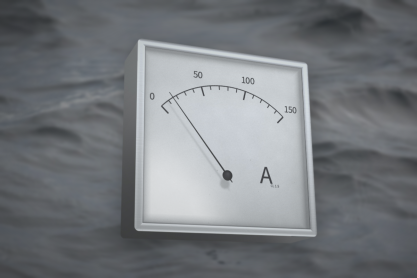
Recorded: {"value": 15, "unit": "A"}
